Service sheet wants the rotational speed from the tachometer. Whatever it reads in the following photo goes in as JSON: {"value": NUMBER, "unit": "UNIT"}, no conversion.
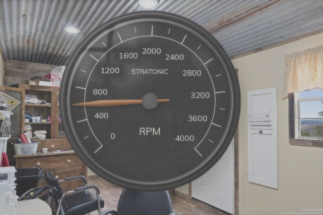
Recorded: {"value": 600, "unit": "rpm"}
